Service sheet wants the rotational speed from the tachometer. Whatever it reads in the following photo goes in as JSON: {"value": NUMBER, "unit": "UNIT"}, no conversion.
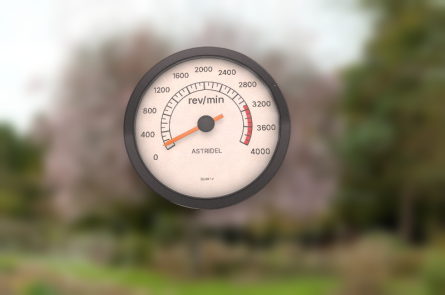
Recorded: {"value": 100, "unit": "rpm"}
